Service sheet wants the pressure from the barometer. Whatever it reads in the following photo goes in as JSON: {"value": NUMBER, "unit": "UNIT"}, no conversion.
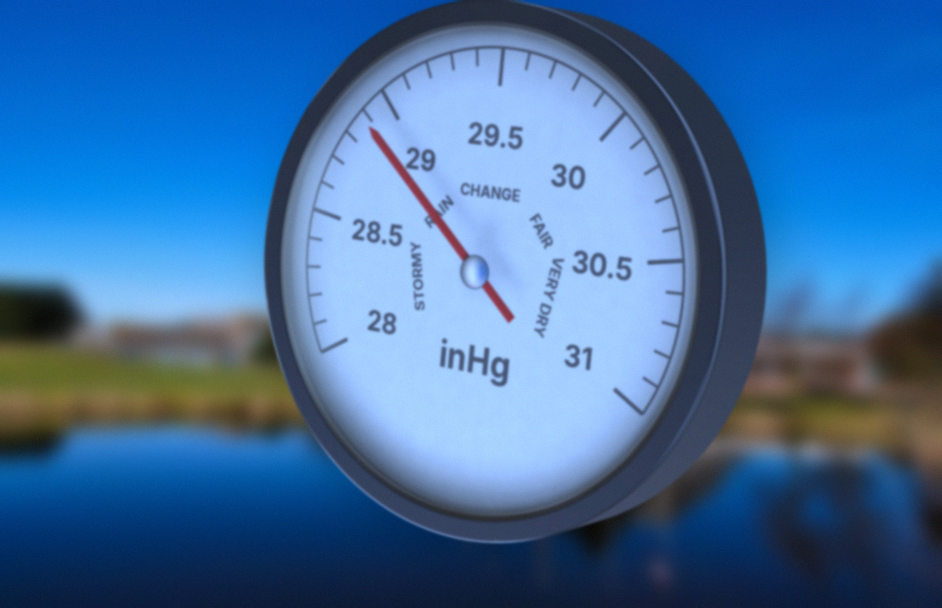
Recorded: {"value": 28.9, "unit": "inHg"}
